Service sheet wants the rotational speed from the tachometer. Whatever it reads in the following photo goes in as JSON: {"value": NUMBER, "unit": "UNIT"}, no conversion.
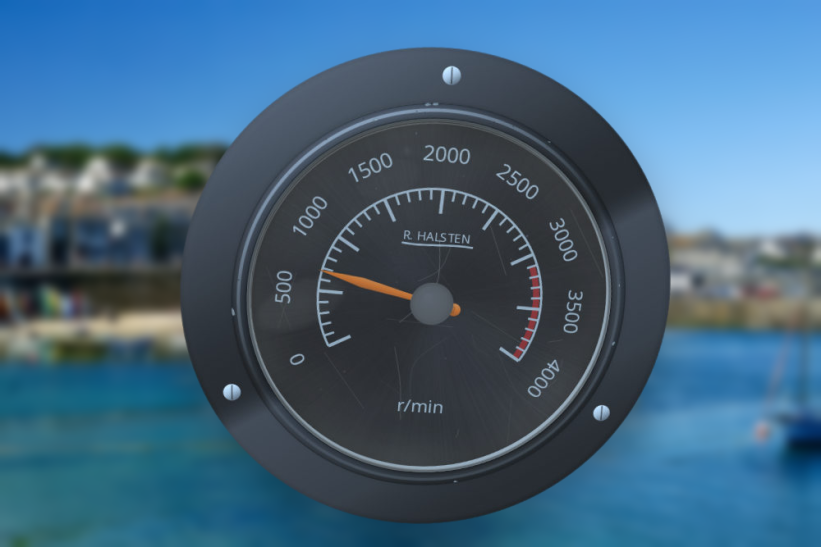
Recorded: {"value": 700, "unit": "rpm"}
